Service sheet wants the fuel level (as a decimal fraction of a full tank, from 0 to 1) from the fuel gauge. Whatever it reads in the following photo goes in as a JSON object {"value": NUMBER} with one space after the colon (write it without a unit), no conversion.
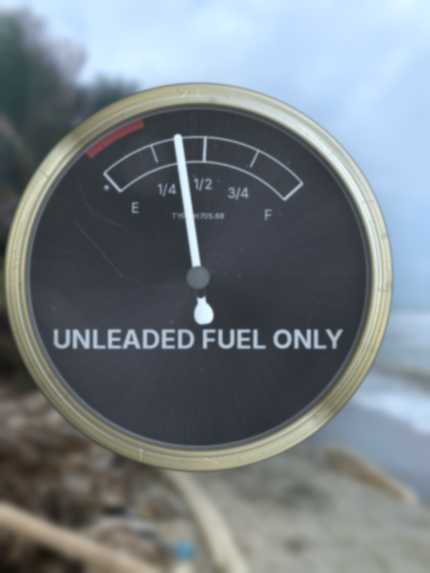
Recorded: {"value": 0.375}
